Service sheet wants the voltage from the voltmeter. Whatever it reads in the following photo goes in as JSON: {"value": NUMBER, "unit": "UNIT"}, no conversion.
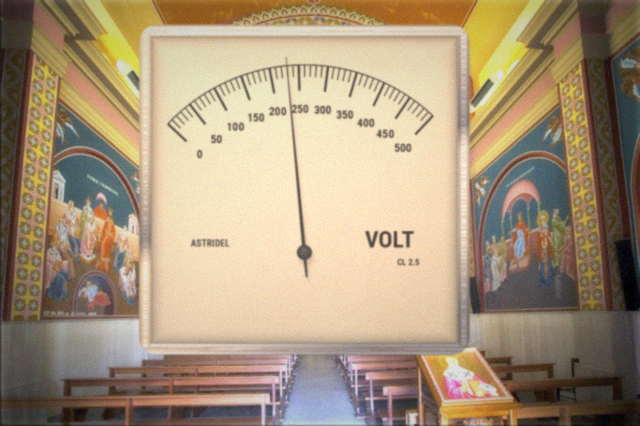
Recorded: {"value": 230, "unit": "V"}
